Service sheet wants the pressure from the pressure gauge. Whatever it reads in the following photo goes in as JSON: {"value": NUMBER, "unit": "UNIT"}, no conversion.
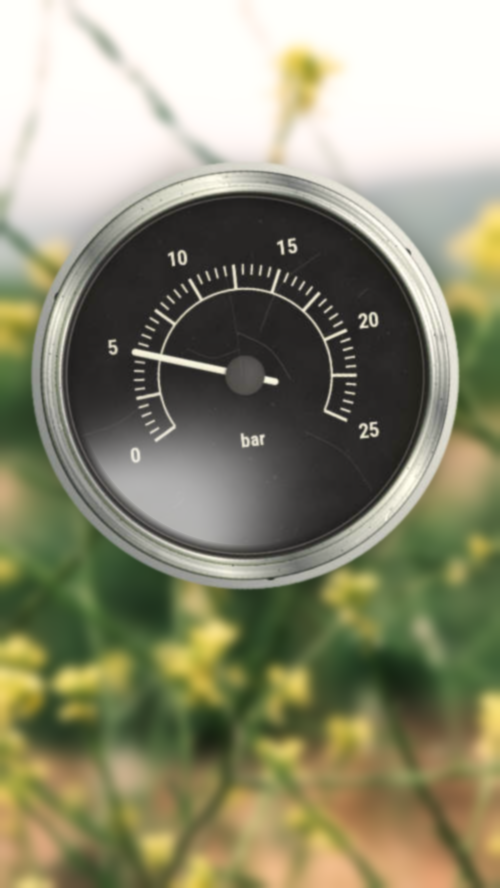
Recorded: {"value": 5, "unit": "bar"}
